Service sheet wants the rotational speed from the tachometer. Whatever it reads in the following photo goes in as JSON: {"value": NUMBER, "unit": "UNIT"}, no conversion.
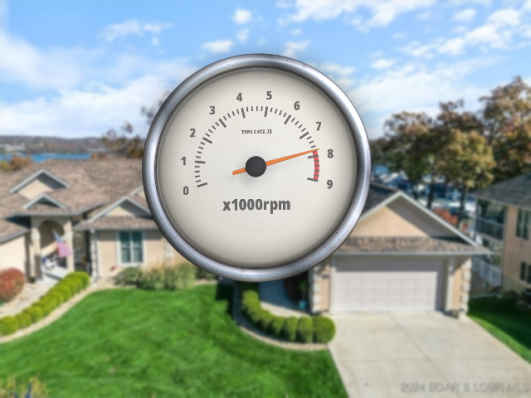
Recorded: {"value": 7800, "unit": "rpm"}
